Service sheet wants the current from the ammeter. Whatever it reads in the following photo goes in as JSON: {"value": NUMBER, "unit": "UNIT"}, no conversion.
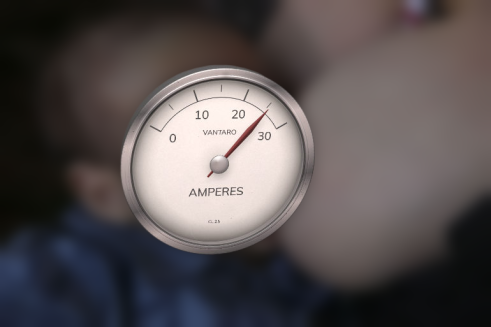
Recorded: {"value": 25, "unit": "A"}
